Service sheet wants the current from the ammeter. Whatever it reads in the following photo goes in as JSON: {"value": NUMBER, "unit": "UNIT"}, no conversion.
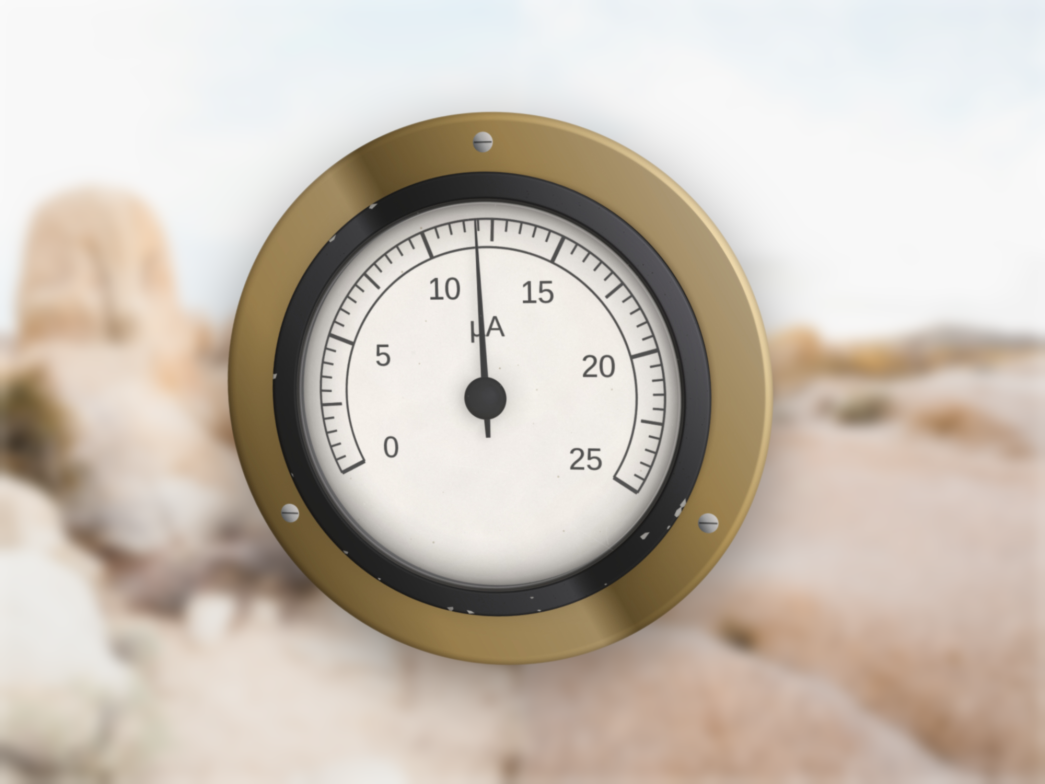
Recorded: {"value": 12, "unit": "µA"}
